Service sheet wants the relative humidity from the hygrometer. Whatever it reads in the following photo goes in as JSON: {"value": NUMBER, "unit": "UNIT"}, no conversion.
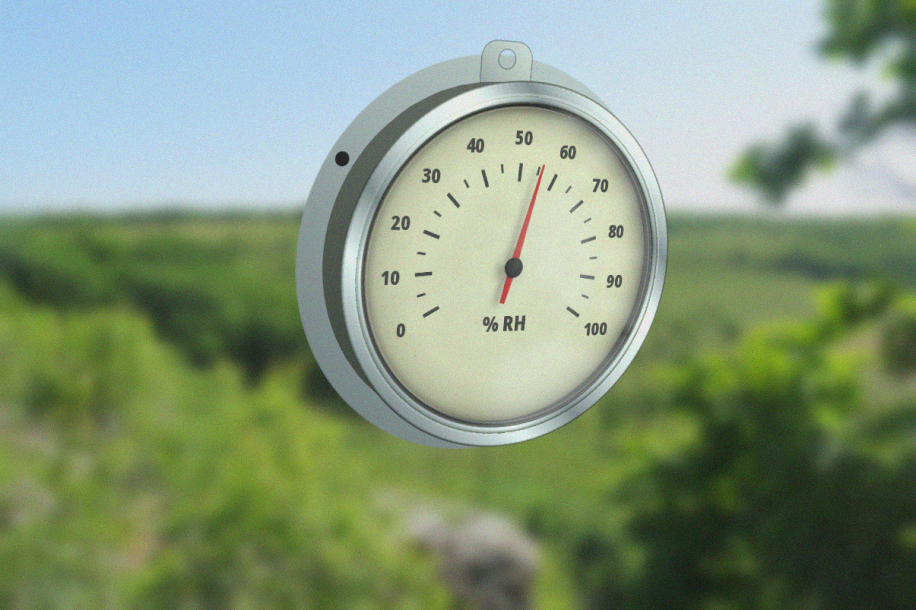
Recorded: {"value": 55, "unit": "%"}
